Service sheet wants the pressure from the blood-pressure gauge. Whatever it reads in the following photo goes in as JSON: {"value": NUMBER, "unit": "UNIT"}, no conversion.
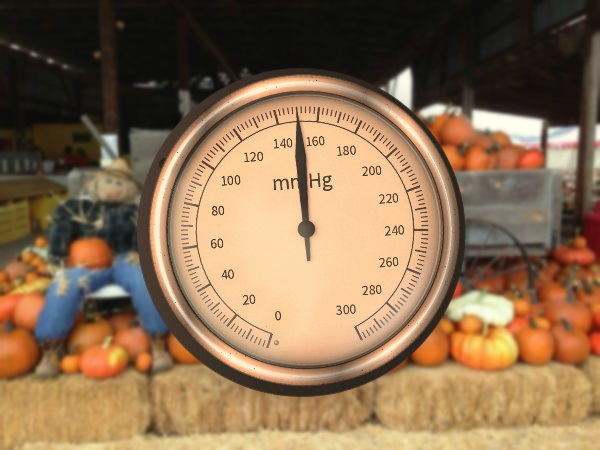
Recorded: {"value": 150, "unit": "mmHg"}
